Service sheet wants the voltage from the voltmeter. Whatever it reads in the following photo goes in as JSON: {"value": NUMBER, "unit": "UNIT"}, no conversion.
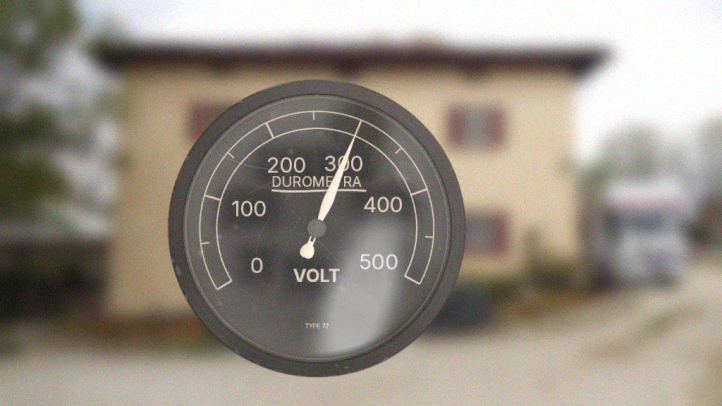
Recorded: {"value": 300, "unit": "V"}
